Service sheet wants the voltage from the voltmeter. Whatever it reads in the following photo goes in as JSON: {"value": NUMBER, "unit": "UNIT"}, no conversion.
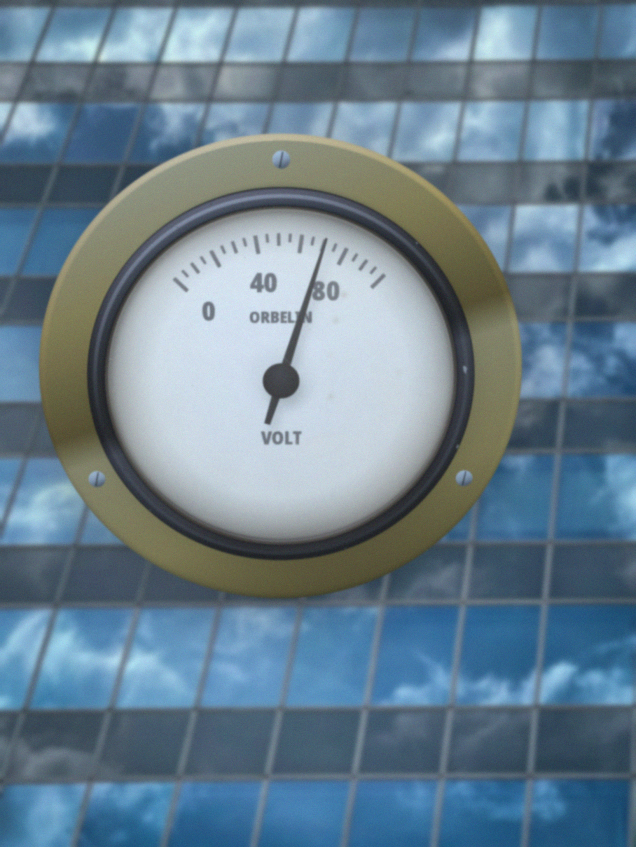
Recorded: {"value": 70, "unit": "V"}
